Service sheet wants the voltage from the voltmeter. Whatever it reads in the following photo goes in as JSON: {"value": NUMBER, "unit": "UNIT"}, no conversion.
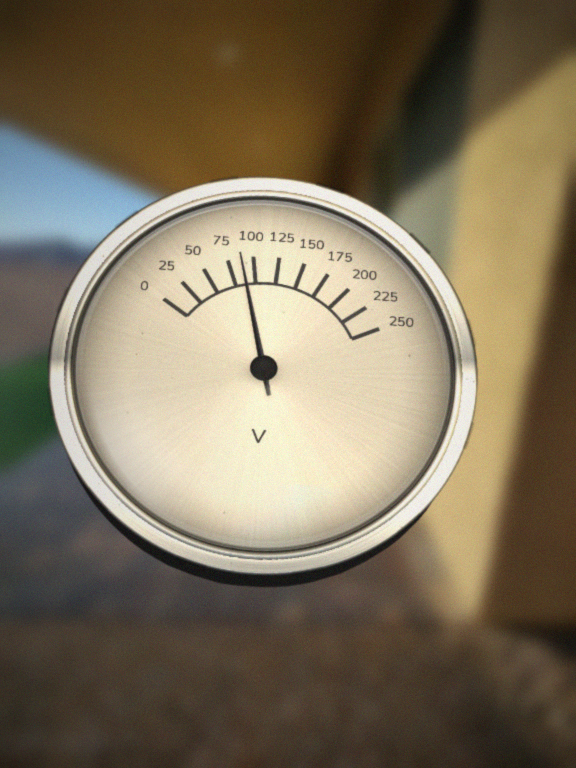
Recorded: {"value": 87.5, "unit": "V"}
